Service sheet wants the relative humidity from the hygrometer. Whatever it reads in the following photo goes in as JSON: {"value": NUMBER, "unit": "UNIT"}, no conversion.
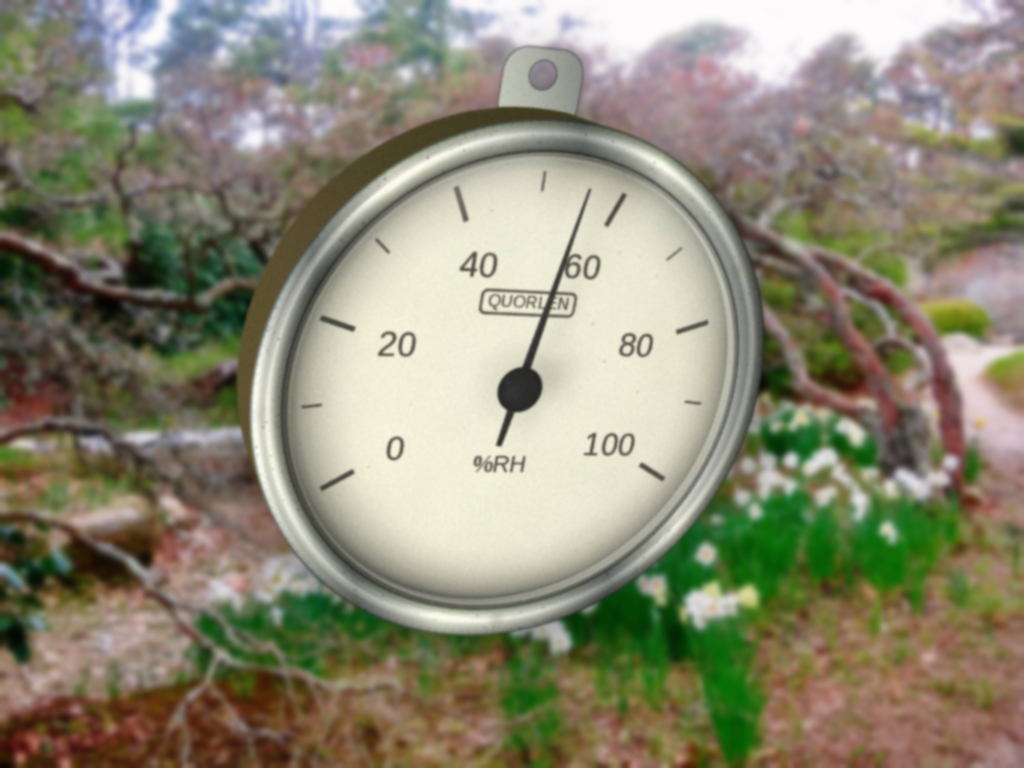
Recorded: {"value": 55, "unit": "%"}
